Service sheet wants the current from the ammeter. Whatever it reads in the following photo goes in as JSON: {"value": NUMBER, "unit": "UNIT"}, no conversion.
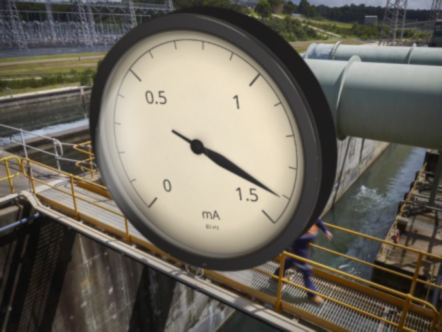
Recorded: {"value": 1.4, "unit": "mA"}
